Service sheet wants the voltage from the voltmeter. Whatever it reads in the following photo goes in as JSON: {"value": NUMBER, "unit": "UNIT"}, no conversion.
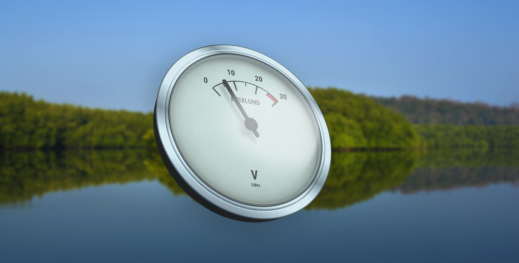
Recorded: {"value": 5, "unit": "V"}
